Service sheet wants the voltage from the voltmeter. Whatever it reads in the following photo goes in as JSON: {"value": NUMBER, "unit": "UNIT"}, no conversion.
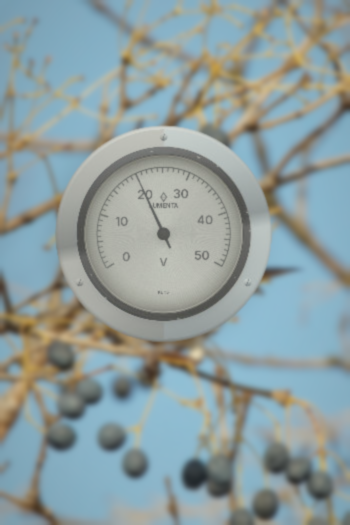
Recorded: {"value": 20, "unit": "V"}
